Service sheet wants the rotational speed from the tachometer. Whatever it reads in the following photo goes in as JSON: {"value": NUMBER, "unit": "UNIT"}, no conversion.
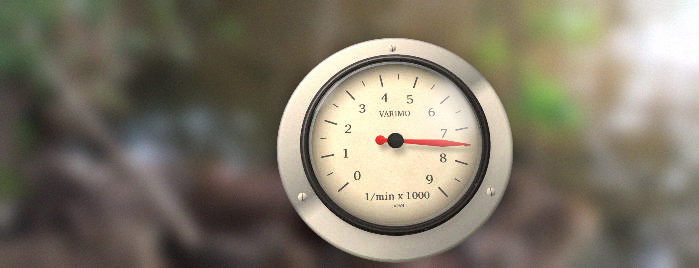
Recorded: {"value": 7500, "unit": "rpm"}
